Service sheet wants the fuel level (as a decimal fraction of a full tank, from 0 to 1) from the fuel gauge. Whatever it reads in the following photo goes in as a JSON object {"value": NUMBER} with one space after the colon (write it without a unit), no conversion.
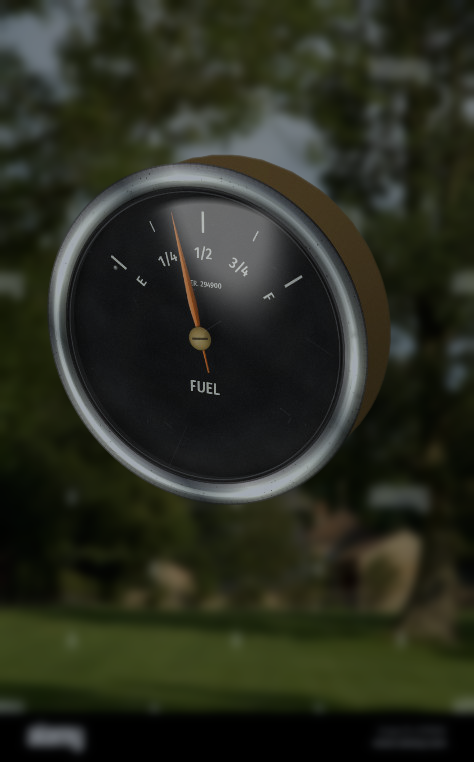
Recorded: {"value": 0.375}
